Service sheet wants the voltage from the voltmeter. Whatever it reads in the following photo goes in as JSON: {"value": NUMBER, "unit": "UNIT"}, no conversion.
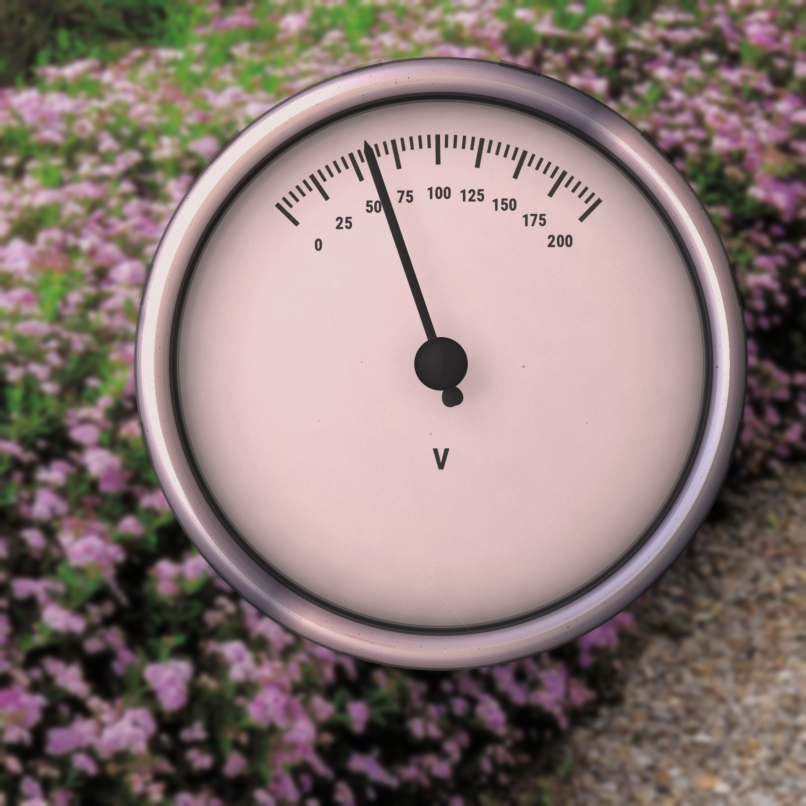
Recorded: {"value": 60, "unit": "V"}
